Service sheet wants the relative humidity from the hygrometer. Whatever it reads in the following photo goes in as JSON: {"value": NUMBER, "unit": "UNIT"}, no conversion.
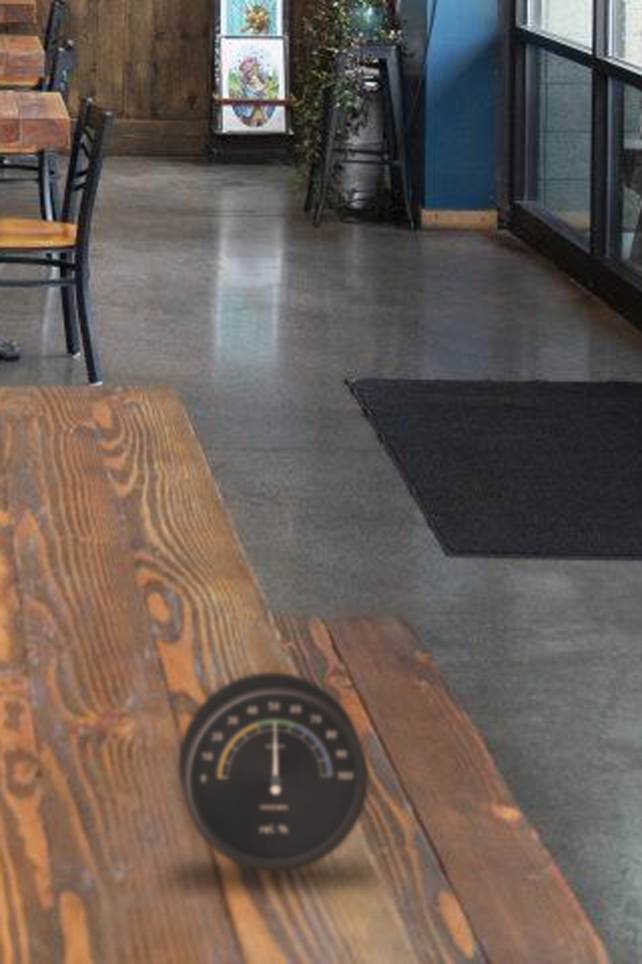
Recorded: {"value": 50, "unit": "%"}
